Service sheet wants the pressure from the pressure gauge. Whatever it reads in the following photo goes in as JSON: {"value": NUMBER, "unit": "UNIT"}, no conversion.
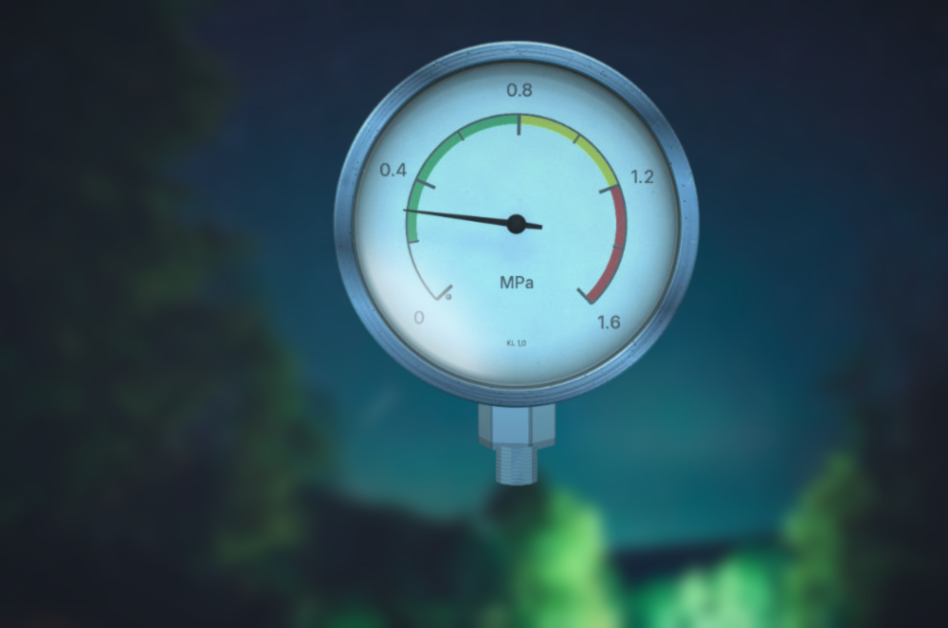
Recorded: {"value": 0.3, "unit": "MPa"}
